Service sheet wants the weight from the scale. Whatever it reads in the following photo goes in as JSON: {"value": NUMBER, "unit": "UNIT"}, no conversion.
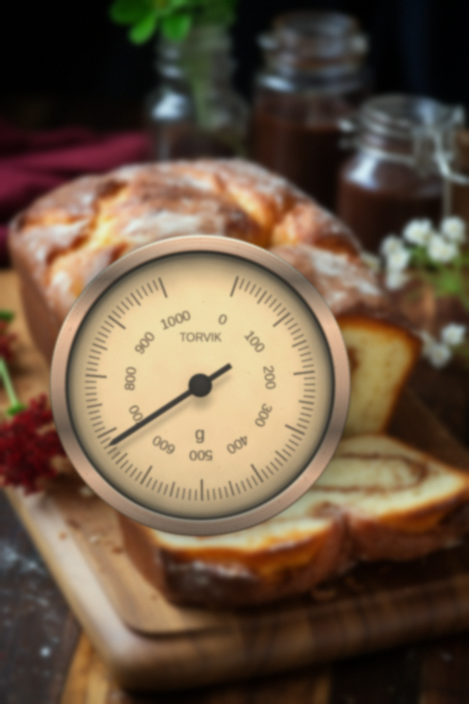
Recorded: {"value": 680, "unit": "g"}
